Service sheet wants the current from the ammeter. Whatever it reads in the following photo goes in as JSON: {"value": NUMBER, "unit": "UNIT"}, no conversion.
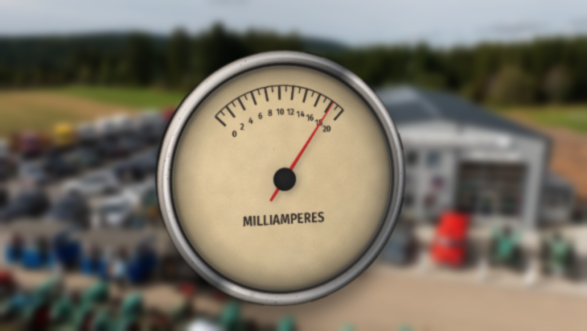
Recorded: {"value": 18, "unit": "mA"}
